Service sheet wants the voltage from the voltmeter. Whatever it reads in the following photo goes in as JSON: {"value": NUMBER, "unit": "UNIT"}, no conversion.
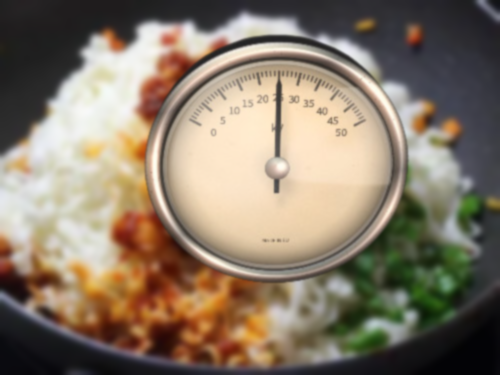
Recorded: {"value": 25, "unit": "kV"}
